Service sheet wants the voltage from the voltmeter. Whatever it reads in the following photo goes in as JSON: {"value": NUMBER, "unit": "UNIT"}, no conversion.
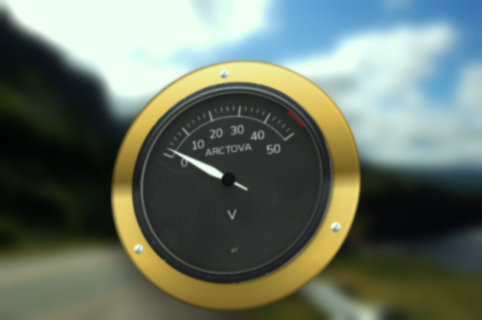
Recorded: {"value": 2, "unit": "V"}
